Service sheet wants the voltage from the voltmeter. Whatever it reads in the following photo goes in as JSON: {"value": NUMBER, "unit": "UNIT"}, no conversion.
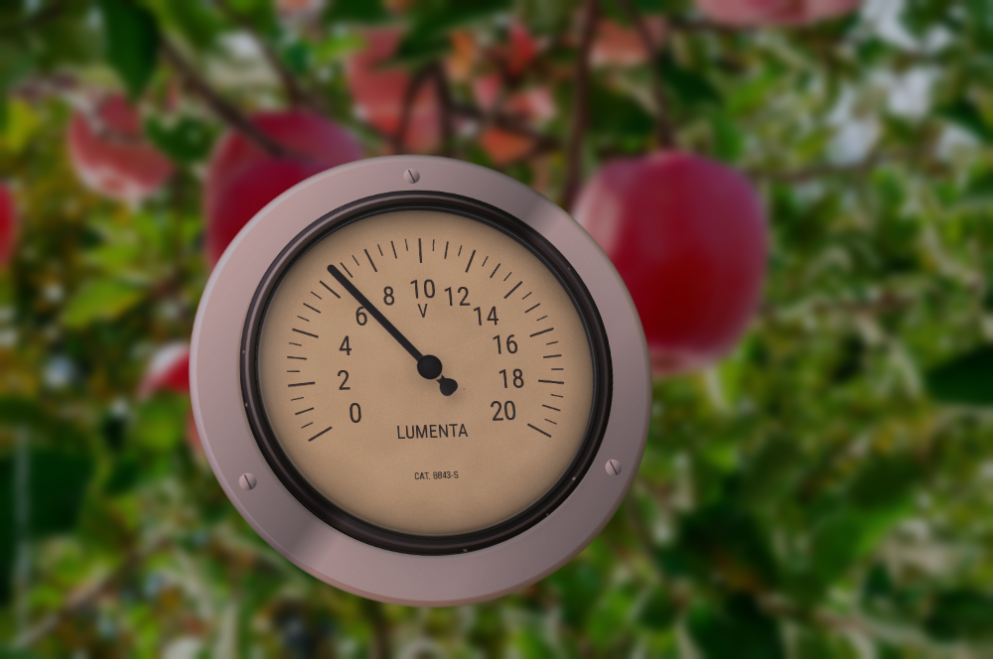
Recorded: {"value": 6.5, "unit": "V"}
